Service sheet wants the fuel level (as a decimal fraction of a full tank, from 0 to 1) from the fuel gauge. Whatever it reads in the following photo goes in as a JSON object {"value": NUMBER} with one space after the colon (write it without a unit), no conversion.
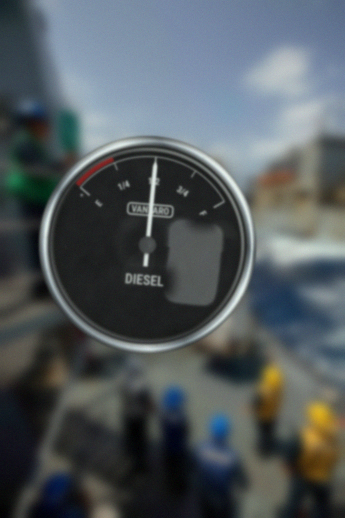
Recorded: {"value": 0.5}
